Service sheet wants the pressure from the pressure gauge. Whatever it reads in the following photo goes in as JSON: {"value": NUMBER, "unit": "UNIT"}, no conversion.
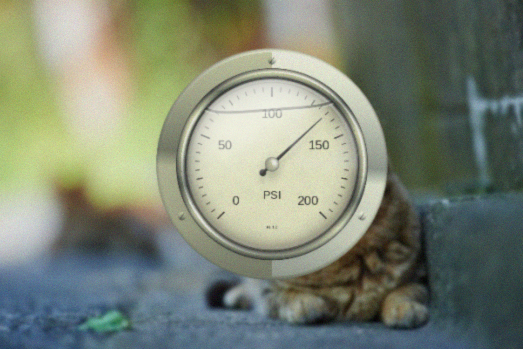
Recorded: {"value": 135, "unit": "psi"}
